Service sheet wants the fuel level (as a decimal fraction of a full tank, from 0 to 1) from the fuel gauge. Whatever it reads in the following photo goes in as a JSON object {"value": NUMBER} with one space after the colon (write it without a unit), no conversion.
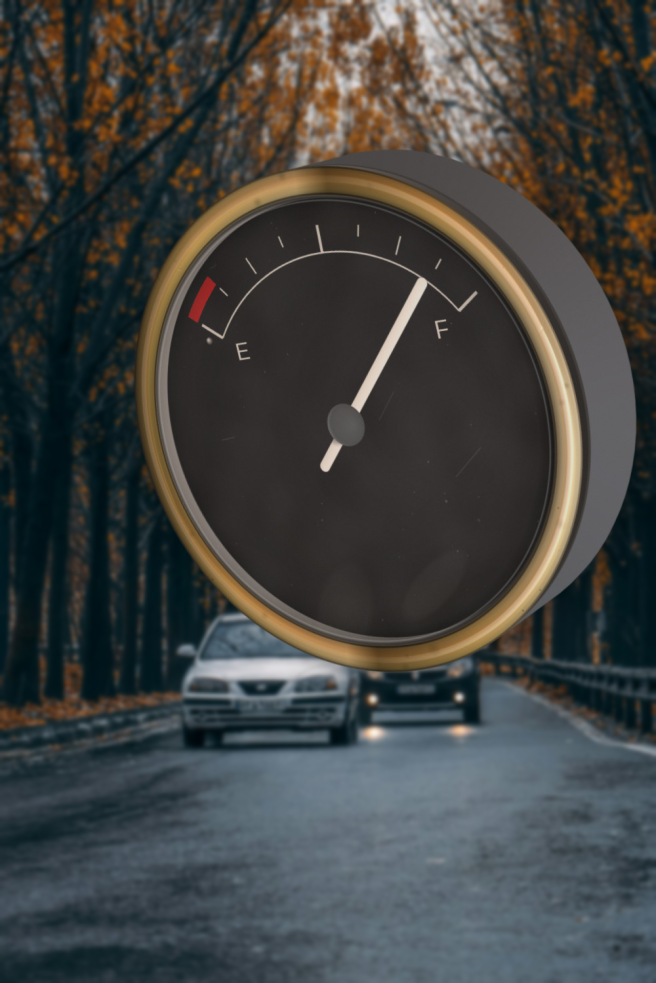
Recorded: {"value": 0.875}
